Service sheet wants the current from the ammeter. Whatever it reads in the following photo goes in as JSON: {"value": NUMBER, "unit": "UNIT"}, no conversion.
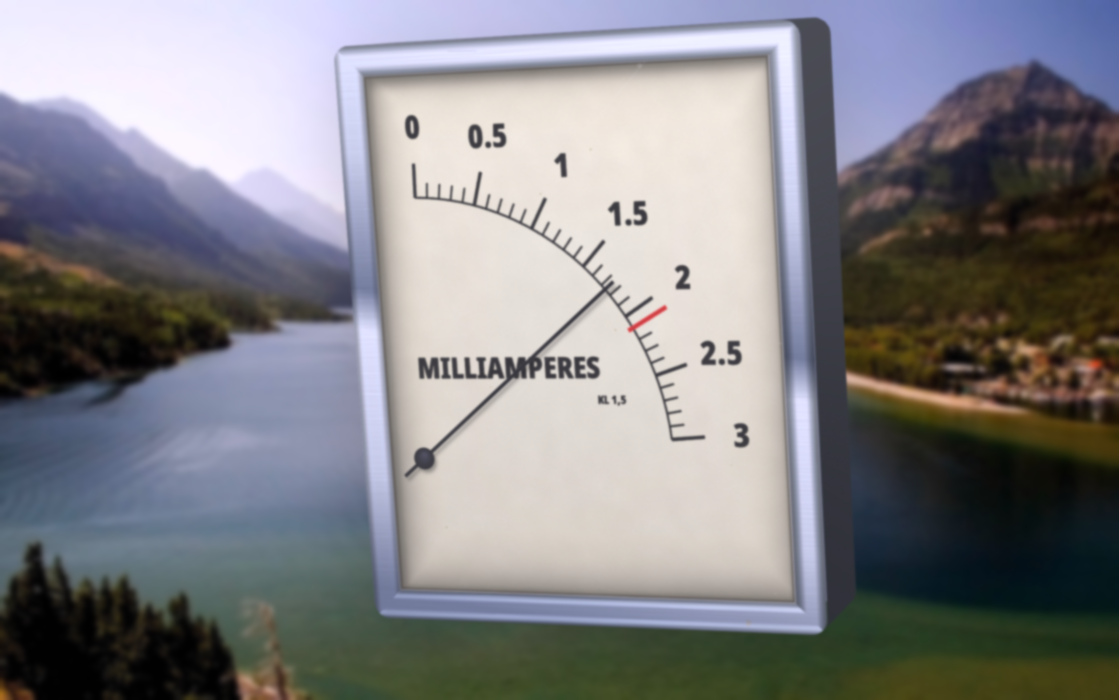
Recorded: {"value": 1.75, "unit": "mA"}
